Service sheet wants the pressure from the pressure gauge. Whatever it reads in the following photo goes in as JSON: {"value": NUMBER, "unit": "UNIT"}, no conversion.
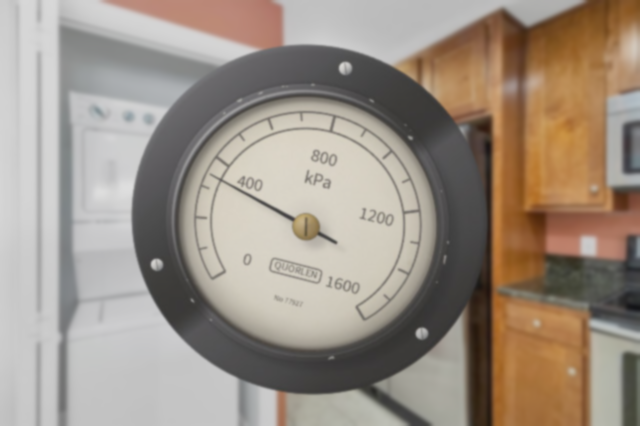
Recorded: {"value": 350, "unit": "kPa"}
